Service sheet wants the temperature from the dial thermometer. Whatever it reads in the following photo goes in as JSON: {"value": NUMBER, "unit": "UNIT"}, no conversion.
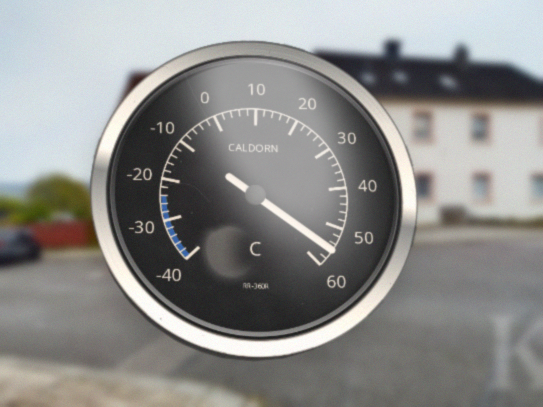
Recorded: {"value": 56, "unit": "°C"}
